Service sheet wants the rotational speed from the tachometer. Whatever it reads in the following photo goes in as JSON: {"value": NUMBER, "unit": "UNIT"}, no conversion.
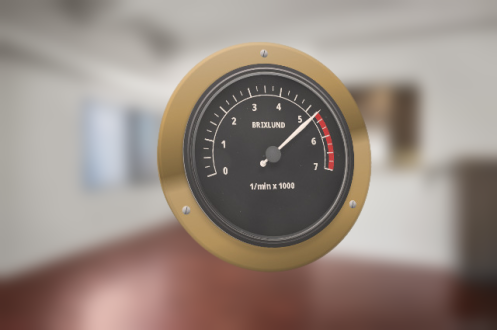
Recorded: {"value": 5250, "unit": "rpm"}
